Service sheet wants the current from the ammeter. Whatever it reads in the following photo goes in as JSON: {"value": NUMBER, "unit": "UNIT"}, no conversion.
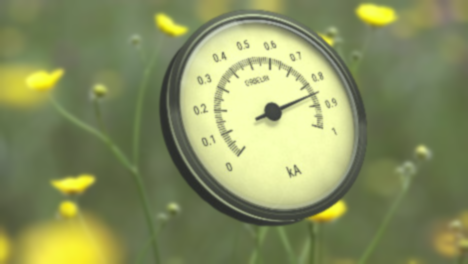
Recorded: {"value": 0.85, "unit": "kA"}
